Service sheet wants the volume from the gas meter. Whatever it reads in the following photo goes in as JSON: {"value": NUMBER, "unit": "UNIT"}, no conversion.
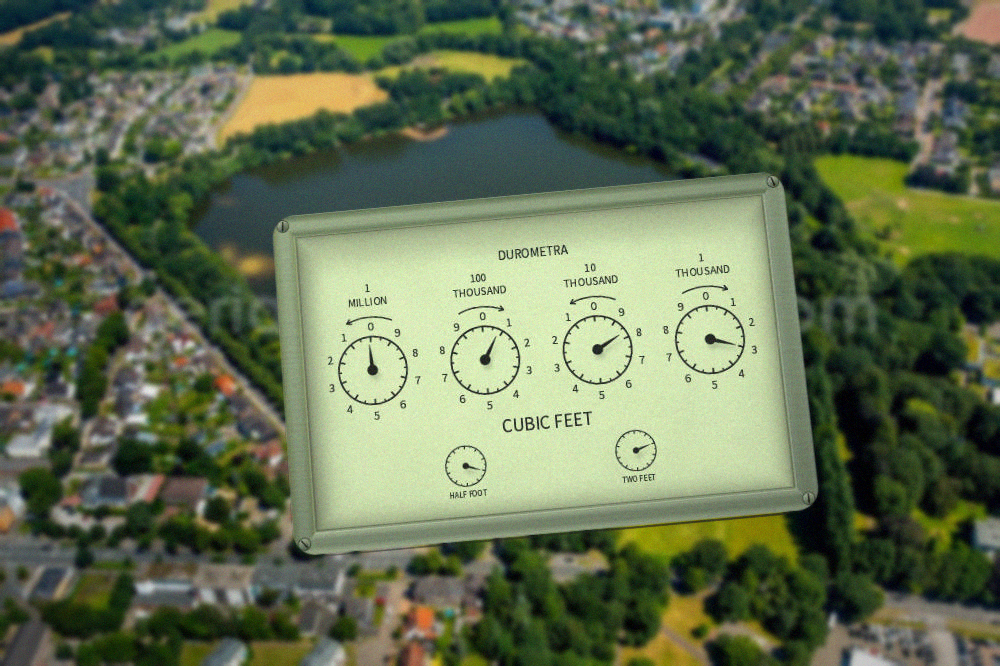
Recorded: {"value": 8300, "unit": "ft³"}
